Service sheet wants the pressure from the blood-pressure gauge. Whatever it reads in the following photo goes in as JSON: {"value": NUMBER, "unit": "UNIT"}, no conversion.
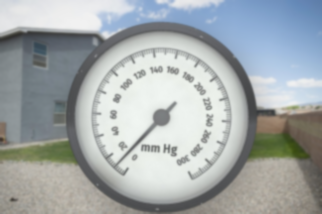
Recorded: {"value": 10, "unit": "mmHg"}
